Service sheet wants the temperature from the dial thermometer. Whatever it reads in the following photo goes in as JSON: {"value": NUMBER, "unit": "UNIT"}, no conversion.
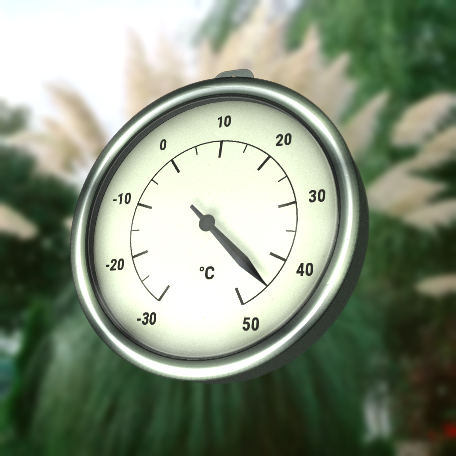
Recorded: {"value": 45, "unit": "°C"}
